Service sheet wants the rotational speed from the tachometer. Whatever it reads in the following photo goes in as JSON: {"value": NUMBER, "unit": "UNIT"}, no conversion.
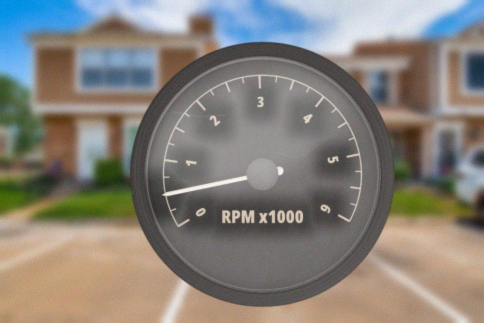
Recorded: {"value": 500, "unit": "rpm"}
